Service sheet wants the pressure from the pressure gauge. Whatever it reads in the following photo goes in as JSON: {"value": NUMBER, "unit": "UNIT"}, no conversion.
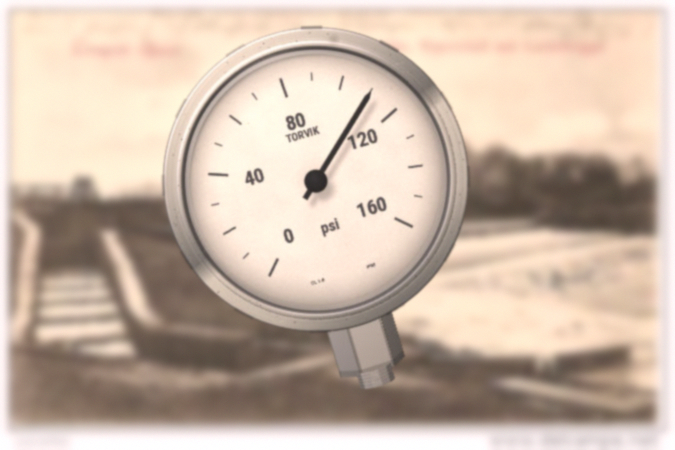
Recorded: {"value": 110, "unit": "psi"}
